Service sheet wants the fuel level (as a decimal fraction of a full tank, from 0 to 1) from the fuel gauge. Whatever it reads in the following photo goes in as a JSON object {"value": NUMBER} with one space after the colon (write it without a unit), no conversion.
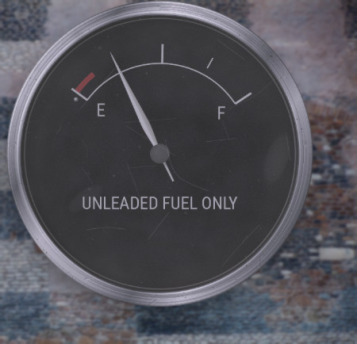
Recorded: {"value": 0.25}
